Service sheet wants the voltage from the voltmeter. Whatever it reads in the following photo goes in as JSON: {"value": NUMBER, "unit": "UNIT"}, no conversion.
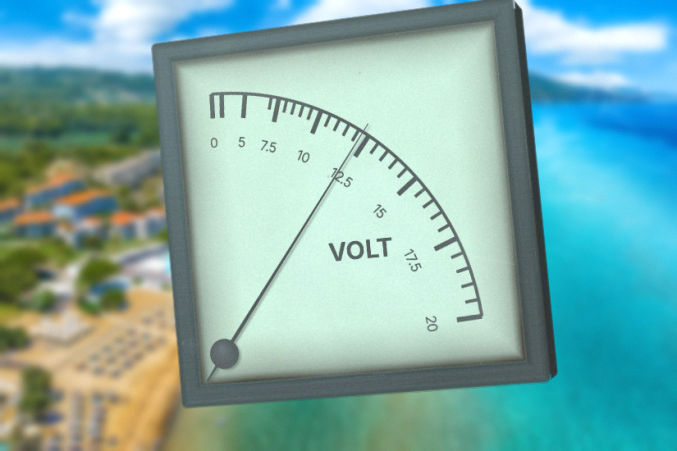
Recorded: {"value": 12.25, "unit": "V"}
